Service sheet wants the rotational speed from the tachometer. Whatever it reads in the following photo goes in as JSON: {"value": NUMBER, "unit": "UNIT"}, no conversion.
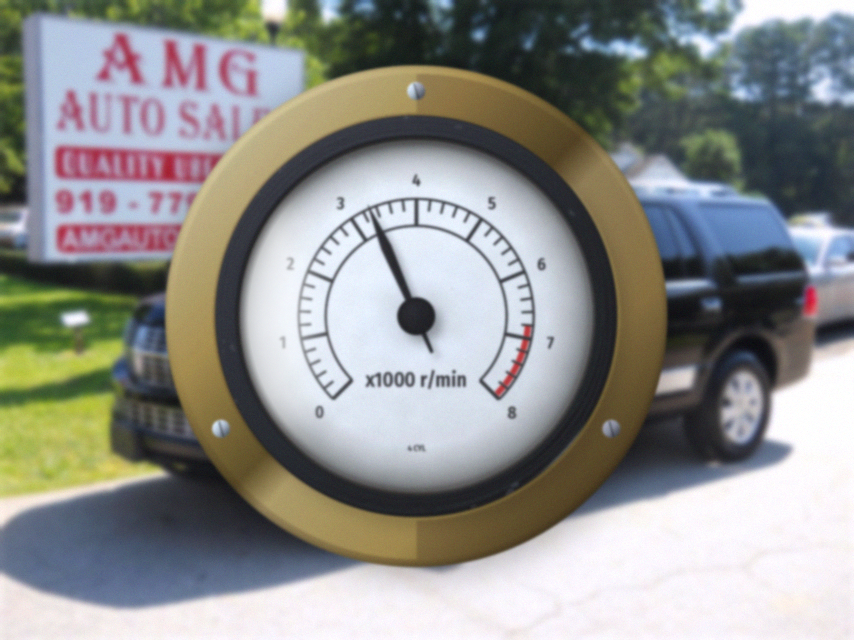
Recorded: {"value": 3300, "unit": "rpm"}
